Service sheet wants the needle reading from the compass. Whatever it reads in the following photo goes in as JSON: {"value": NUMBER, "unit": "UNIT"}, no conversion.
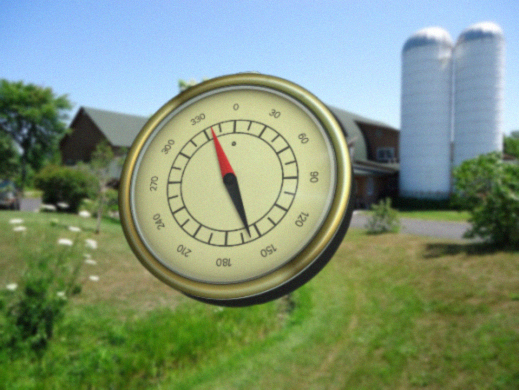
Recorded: {"value": 337.5, "unit": "°"}
